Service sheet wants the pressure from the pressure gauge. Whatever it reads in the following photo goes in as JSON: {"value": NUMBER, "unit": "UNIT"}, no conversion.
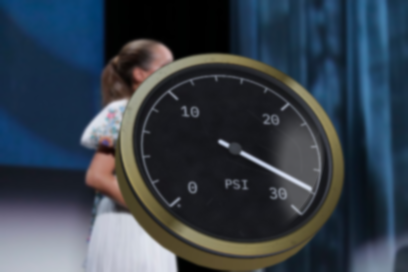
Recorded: {"value": 28, "unit": "psi"}
